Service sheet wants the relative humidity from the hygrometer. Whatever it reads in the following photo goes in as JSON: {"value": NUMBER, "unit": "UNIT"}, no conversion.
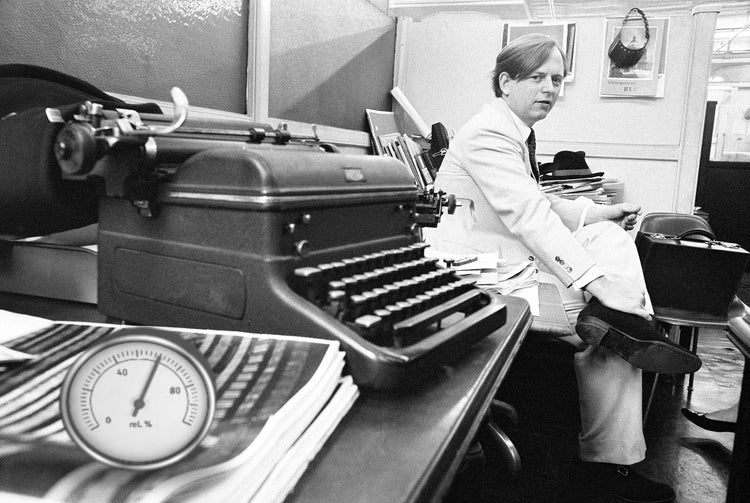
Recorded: {"value": 60, "unit": "%"}
